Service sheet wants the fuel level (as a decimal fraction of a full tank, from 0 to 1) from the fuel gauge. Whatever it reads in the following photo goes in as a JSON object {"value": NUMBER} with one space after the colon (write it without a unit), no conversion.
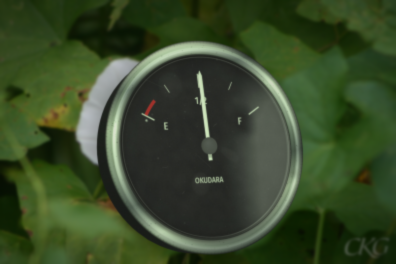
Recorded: {"value": 0.5}
